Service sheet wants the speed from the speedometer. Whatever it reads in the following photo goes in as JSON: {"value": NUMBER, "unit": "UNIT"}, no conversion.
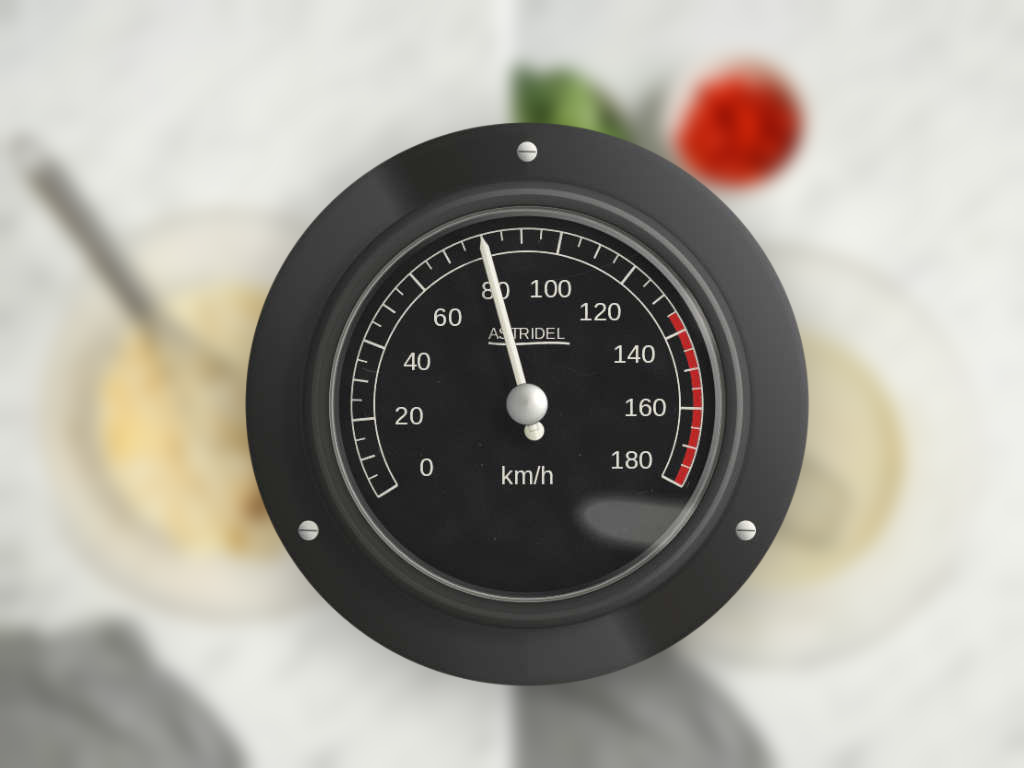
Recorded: {"value": 80, "unit": "km/h"}
